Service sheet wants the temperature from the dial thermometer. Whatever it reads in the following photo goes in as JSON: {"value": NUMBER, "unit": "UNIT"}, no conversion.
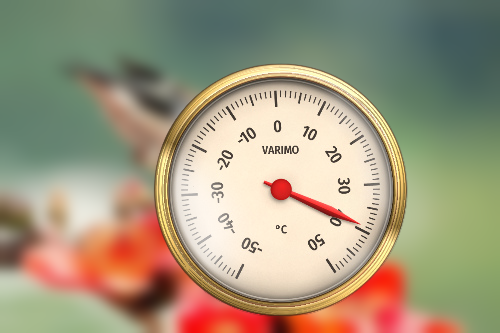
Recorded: {"value": 39, "unit": "°C"}
